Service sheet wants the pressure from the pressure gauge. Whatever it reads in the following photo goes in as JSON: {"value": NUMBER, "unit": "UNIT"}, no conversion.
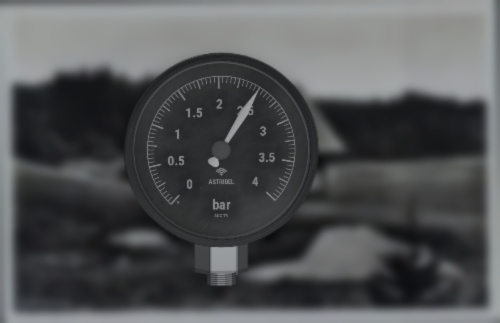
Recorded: {"value": 2.5, "unit": "bar"}
